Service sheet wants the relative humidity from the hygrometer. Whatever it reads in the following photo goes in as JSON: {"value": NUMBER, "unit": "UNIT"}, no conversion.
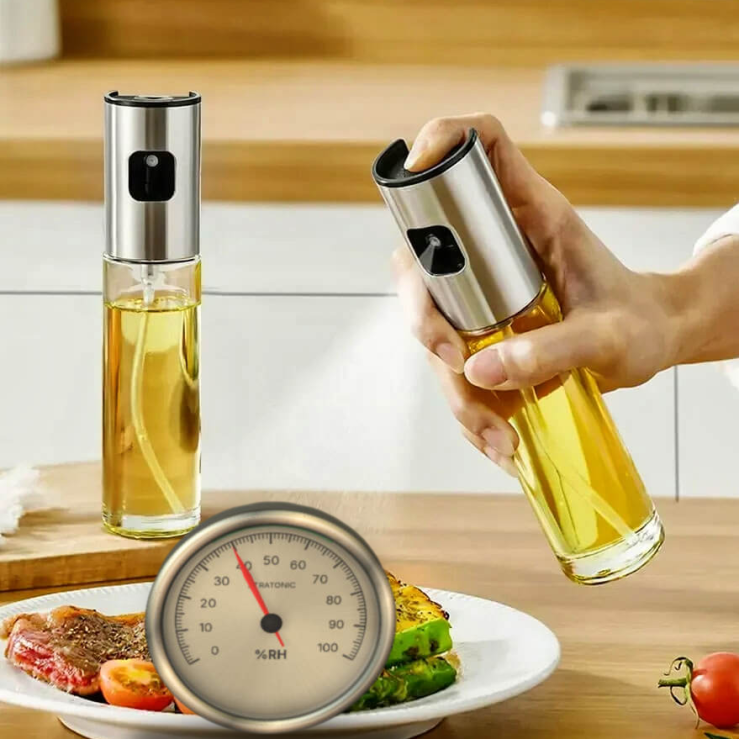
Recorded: {"value": 40, "unit": "%"}
